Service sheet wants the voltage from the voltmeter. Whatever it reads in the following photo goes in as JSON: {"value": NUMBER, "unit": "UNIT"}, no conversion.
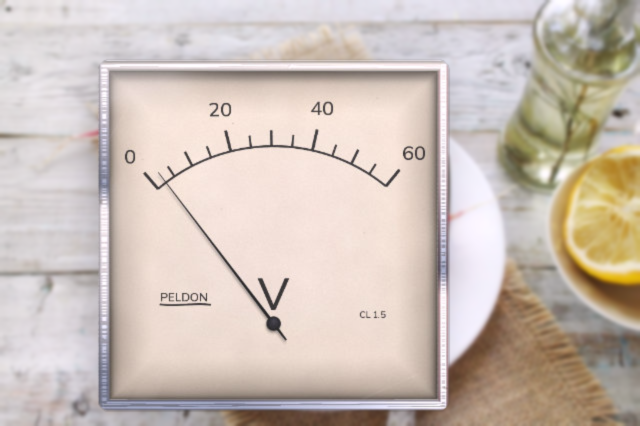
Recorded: {"value": 2.5, "unit": "V"}
